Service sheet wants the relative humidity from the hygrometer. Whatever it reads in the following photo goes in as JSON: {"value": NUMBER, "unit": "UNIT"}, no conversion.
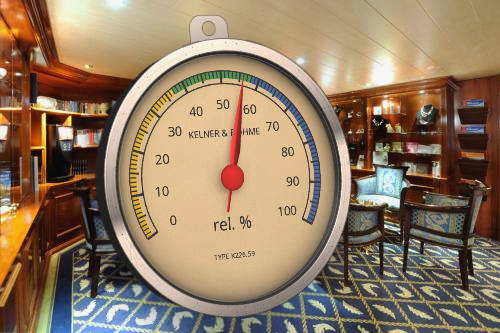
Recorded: {"value": 55, "unit": "%"}
